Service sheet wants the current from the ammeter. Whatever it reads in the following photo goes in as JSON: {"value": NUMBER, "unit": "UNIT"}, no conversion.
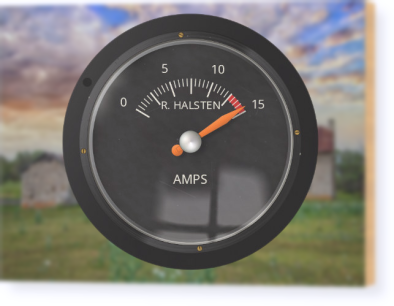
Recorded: {"value": 14.5, "unit": "A"}
